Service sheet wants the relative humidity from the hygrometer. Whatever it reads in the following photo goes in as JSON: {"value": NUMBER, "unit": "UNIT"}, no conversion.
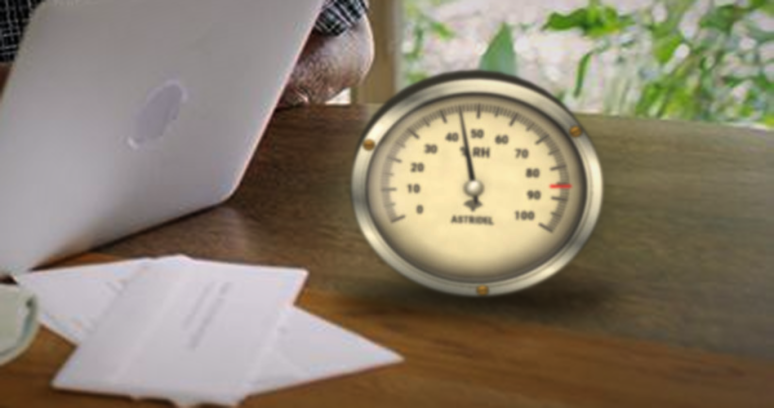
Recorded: {"value": 45, "unit": "%"}
